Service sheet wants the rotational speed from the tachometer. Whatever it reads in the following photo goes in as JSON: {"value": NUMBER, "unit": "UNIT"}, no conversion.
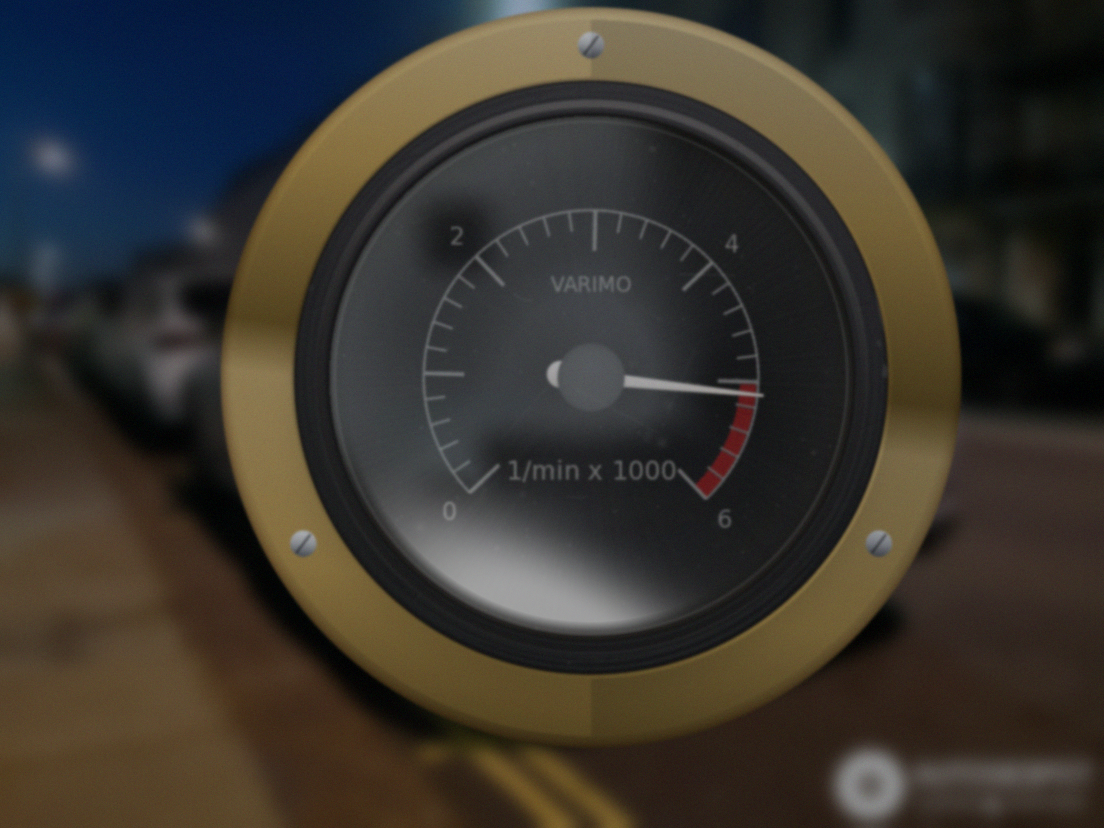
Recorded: {"value": 5100, "unit": "rpm"}
